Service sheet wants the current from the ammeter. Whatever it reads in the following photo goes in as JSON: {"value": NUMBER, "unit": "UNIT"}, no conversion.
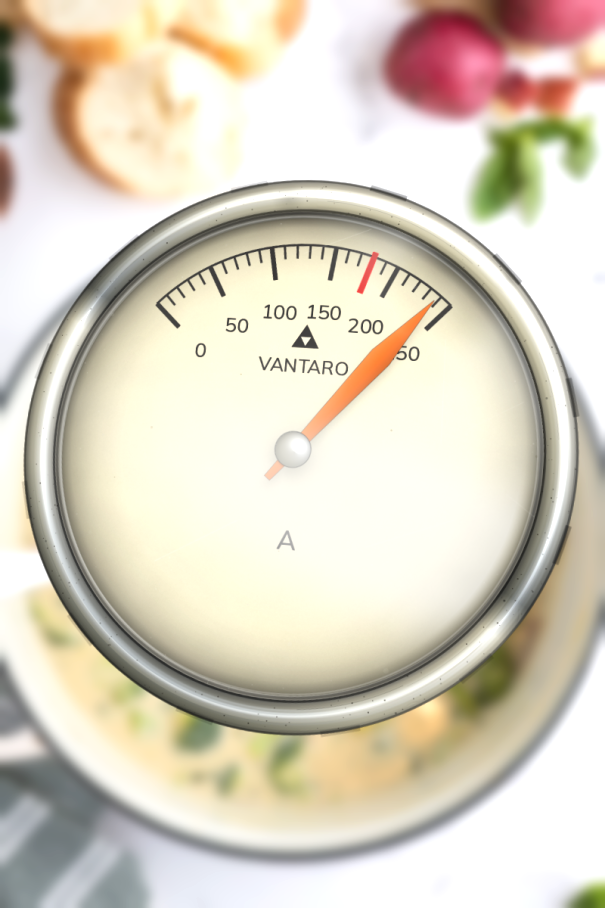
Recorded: {"value": 240, "unit": "A"}
